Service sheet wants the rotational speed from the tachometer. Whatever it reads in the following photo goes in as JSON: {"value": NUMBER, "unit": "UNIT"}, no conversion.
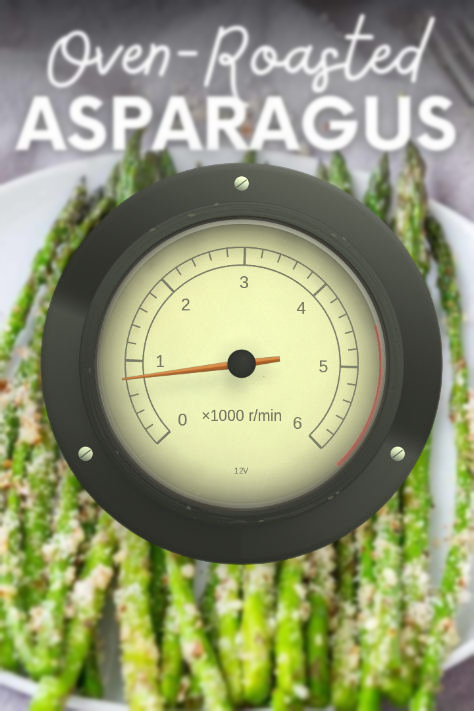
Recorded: {"value": 800, "unit": "rpm"}
